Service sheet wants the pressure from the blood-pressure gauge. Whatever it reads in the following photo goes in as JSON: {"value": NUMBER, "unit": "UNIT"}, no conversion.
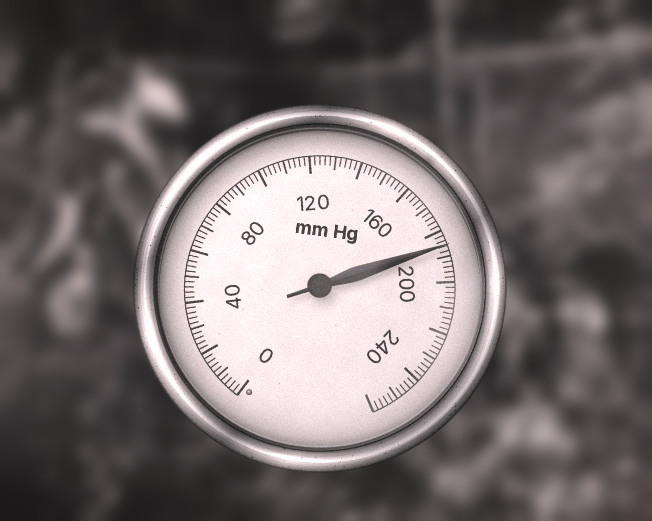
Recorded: {"value": 186, "unit": "mmHg"}
